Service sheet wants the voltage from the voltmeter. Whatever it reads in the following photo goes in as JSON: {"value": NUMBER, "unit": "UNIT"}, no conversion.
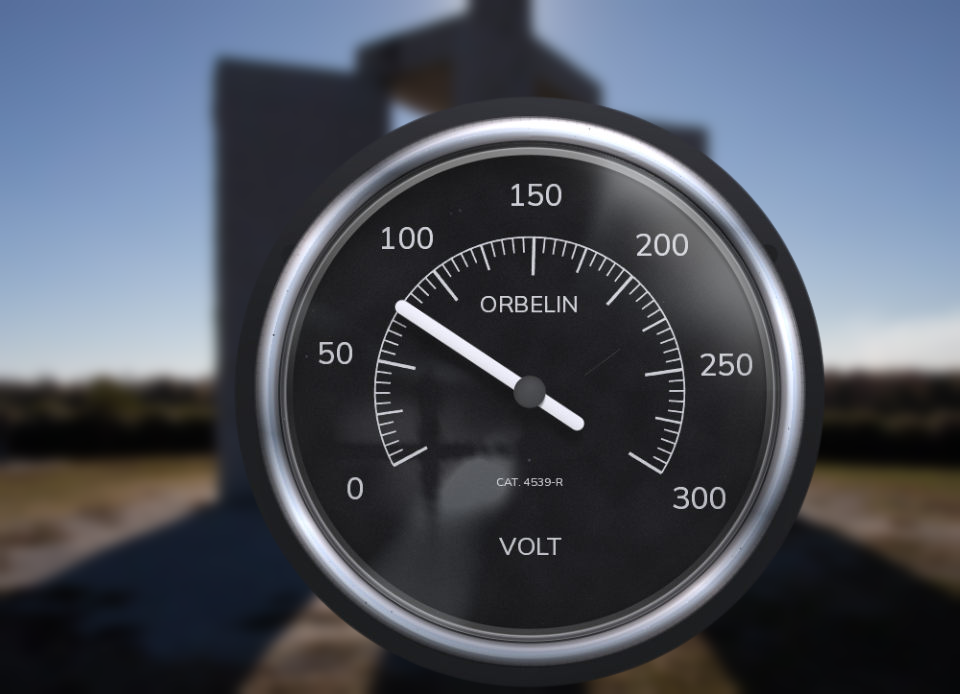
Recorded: {"value": 77.5, "unit": "V"}
